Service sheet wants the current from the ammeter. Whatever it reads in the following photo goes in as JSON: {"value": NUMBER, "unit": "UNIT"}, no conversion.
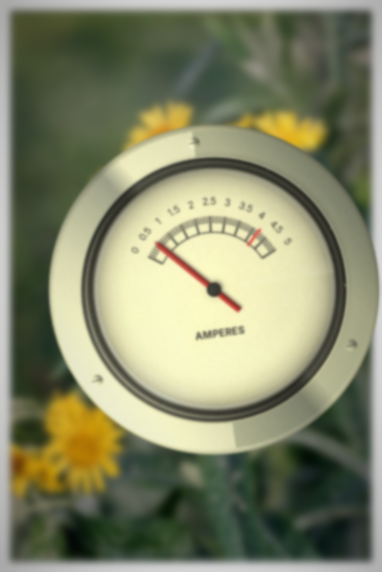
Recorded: {"value": 0.5, "unit": "A"}
